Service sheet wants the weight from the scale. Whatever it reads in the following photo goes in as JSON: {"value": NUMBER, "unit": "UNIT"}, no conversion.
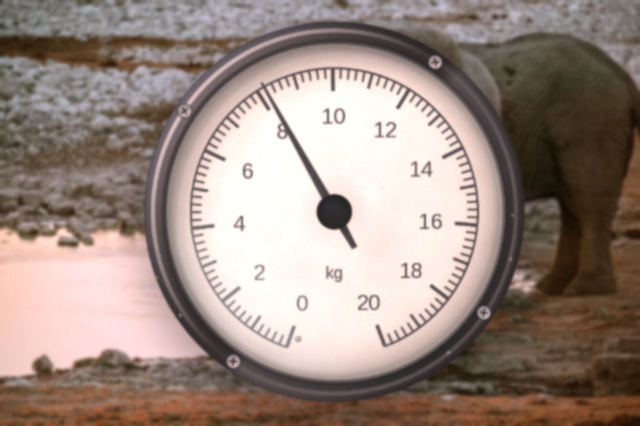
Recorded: {"value": 8.2, "unit": "kg"}
